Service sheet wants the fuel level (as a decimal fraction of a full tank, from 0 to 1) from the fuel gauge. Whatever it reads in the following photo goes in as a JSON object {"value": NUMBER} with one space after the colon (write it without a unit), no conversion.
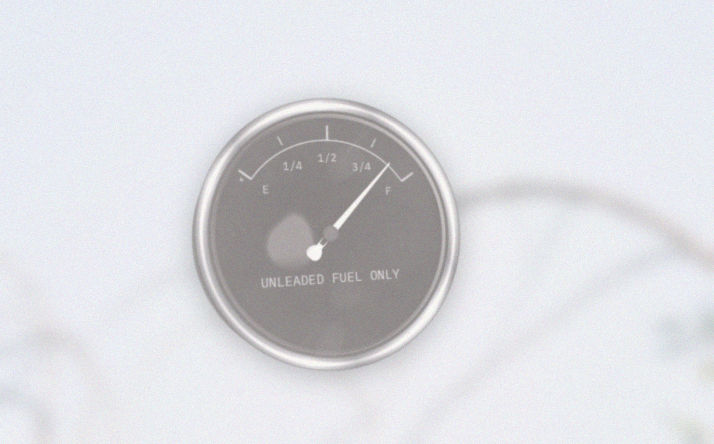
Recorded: {"value": 0.875}
